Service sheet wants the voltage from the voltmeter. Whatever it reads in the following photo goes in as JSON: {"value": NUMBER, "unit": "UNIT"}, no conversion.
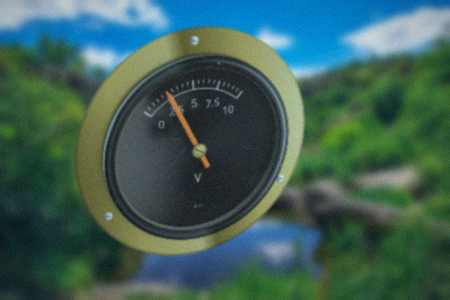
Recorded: {"value": 2.5, "unit": "V"}
